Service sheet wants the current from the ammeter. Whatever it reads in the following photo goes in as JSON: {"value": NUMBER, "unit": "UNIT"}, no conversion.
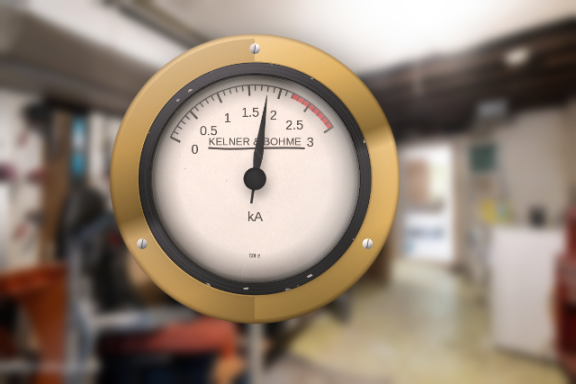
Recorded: {"value": 1.8, "unit": "kA"}
